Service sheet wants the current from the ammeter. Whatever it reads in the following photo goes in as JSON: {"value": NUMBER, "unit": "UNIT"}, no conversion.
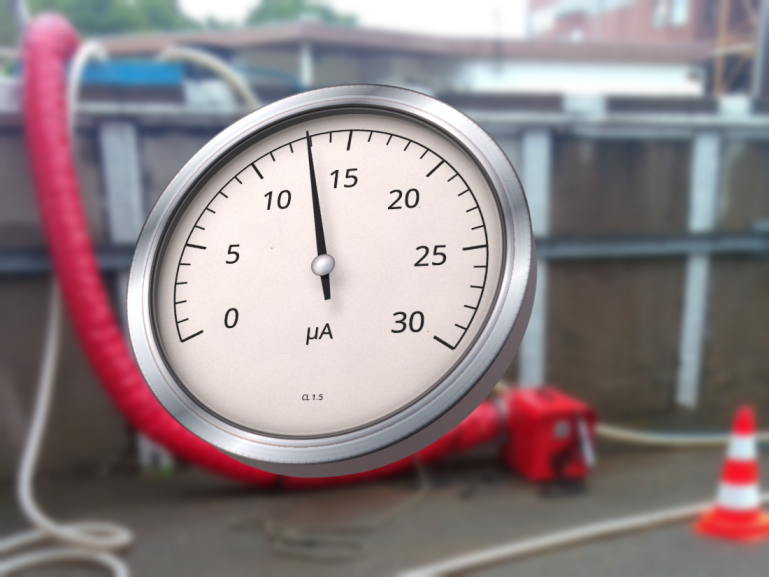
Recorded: {"value": 13, "unit": "µA"}
